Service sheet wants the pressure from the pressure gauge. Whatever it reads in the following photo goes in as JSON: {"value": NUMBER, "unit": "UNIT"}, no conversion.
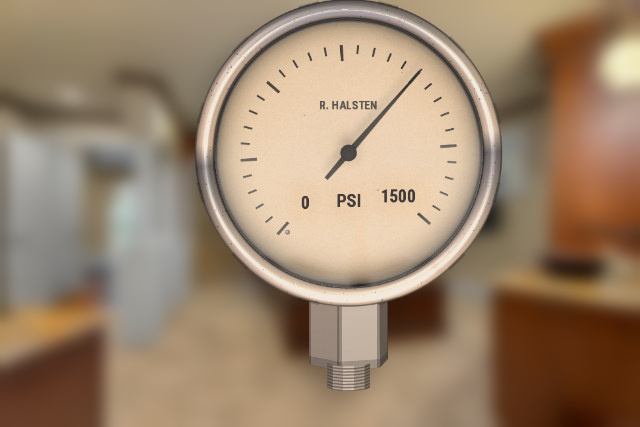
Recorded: {"value": 1000, "unit": "psi"}
